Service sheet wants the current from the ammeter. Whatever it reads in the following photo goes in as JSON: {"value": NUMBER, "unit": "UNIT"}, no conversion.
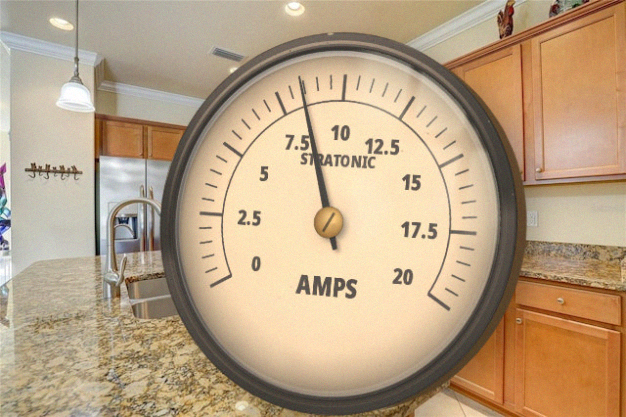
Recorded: {"value": 8.5, "unit": "A"}
